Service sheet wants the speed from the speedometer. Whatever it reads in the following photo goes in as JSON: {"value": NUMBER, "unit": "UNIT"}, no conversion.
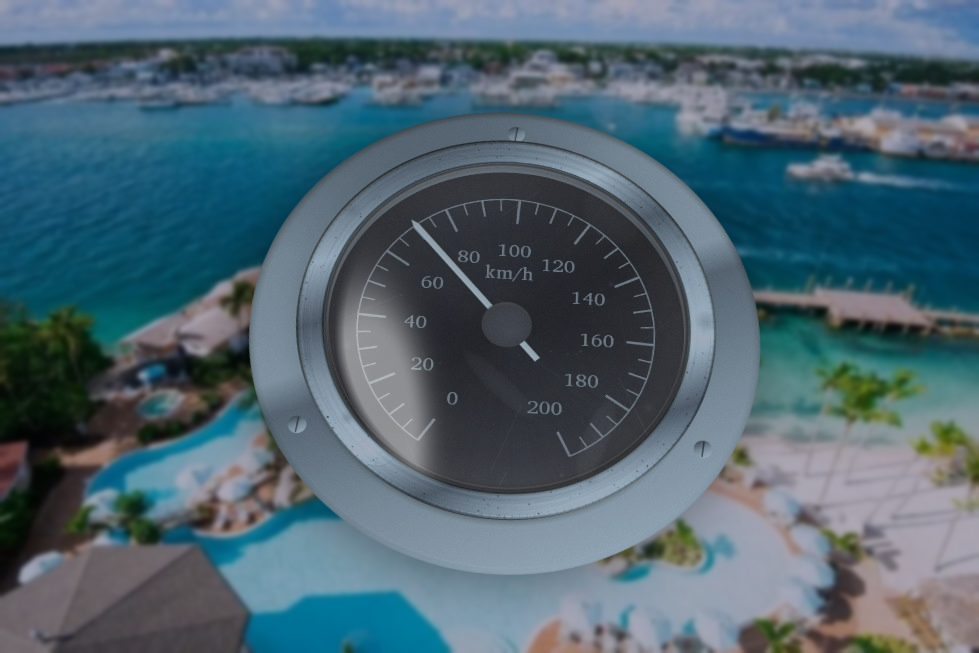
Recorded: {"value": 70, "unit": "km/h"}
